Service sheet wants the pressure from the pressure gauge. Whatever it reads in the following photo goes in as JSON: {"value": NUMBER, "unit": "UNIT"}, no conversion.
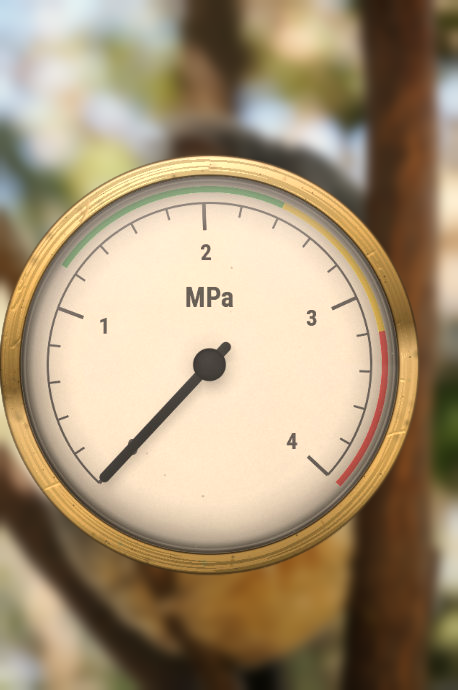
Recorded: {"value": 0, "unit": "MPa"}
